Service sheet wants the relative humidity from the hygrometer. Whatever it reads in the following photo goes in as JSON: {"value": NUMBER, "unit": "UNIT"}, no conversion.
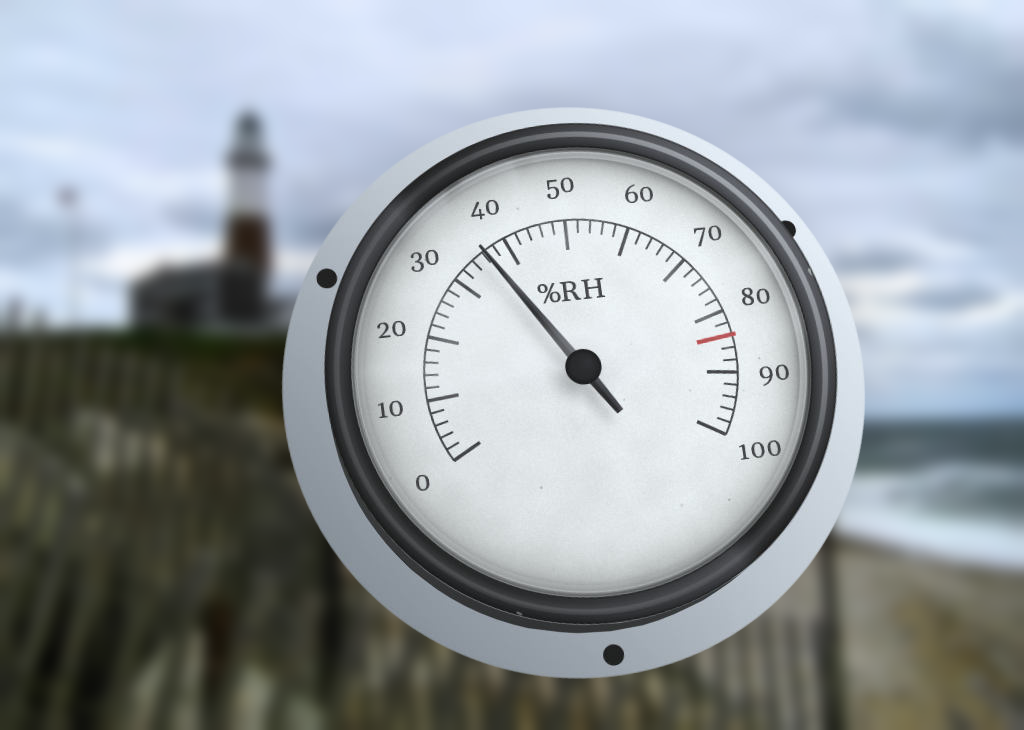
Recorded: {"value": 36, "unit": "%"}
